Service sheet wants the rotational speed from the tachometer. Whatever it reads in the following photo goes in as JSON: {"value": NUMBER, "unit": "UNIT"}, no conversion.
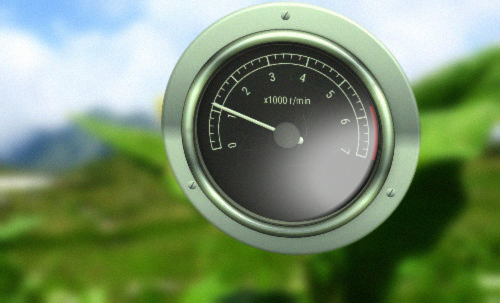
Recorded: {"value": 1200, "unit": "rpm"}
